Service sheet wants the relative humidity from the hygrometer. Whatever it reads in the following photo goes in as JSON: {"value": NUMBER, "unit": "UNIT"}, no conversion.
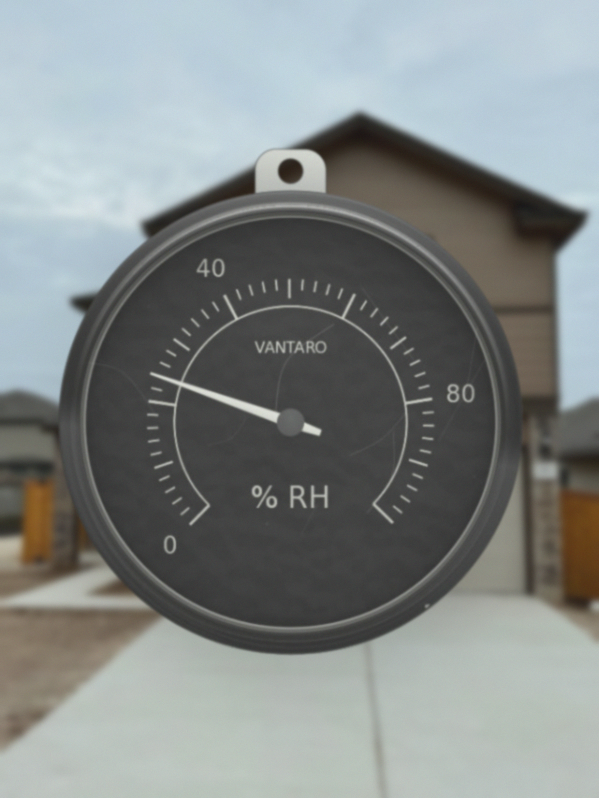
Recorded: {"value": 24, "unit": "%"}
